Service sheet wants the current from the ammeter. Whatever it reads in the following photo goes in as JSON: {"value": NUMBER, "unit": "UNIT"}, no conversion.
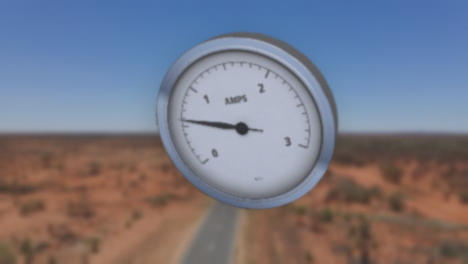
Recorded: {"value": 0.6, "unit": "A"}
